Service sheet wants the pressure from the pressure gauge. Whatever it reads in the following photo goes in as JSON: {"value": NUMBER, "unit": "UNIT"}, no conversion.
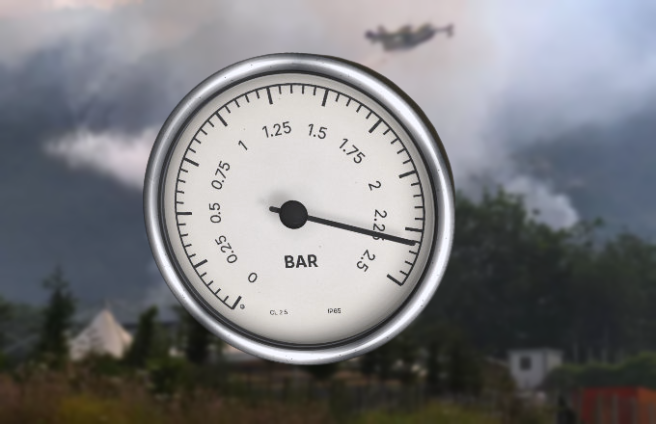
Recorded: {"value": 2.3, "unit": "bar"}
